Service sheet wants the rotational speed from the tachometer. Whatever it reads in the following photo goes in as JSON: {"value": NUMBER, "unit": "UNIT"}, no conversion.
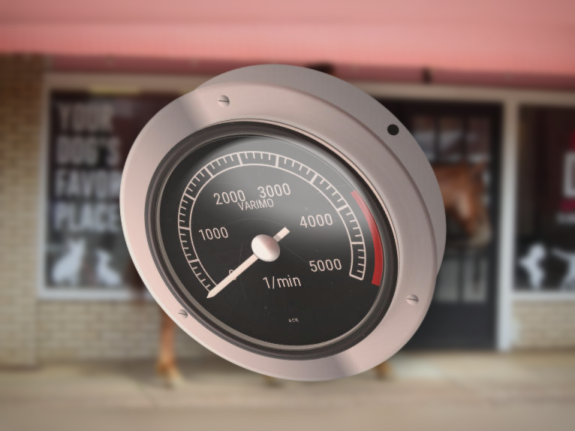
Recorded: {"value": 0, "unit": "rpm"}
